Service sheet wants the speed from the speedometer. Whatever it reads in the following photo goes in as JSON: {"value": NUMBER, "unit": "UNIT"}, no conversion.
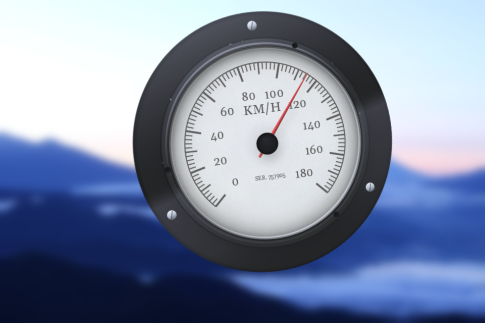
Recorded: {"value": 114, "unit": "km/h"}
